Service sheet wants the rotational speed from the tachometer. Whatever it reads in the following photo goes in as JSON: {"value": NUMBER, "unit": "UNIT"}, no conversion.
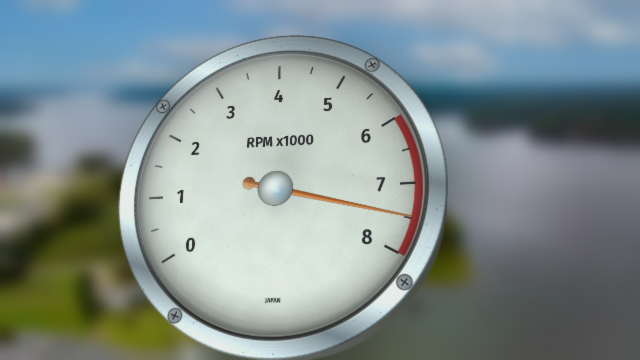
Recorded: {"value": 7500, "unit": "rpm"}
